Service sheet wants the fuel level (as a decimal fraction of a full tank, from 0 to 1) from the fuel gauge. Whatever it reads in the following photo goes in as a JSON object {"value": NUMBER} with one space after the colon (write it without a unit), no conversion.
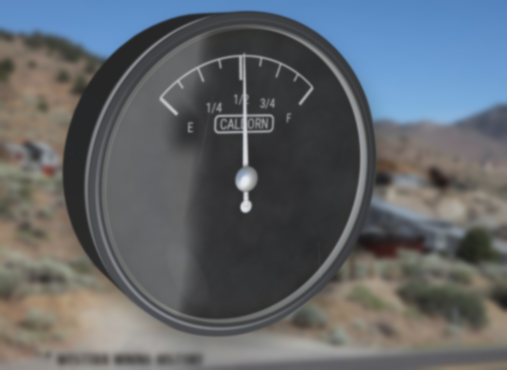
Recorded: {"value": 0.5}
